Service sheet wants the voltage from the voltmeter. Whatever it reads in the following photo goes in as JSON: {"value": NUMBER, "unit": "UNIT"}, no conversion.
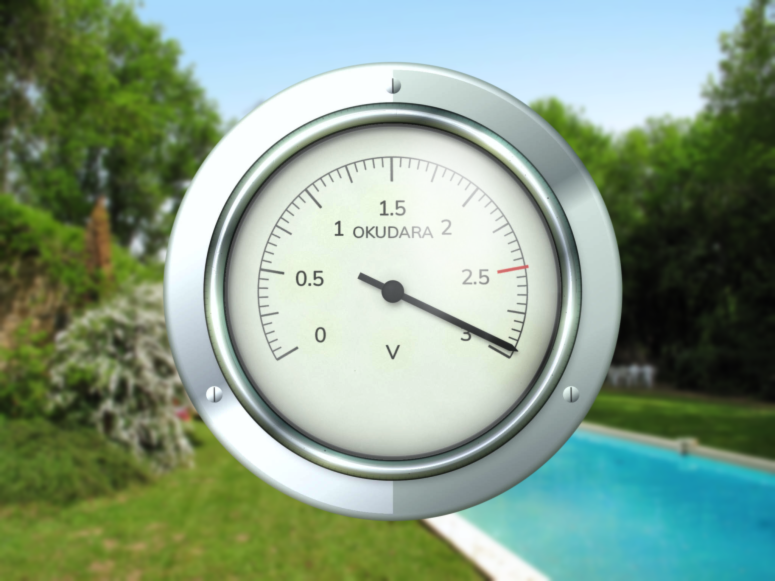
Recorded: {"value": 2.95, "unit": "V"}
